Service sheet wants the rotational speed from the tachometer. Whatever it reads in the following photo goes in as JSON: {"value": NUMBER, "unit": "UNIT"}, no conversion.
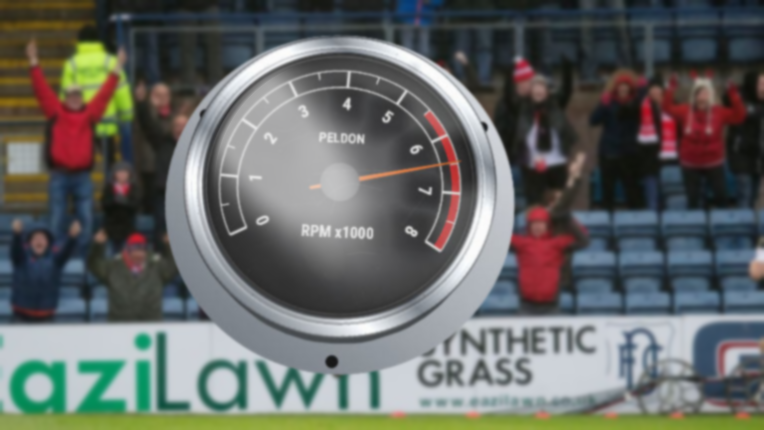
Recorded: {"value": 6500, "unit": "rpm"}
